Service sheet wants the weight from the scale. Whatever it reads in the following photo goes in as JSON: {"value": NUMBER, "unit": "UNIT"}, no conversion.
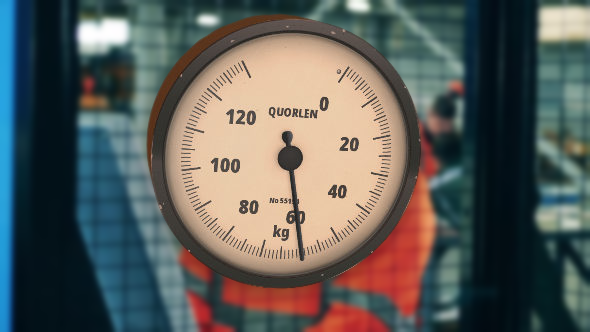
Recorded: {"value": 60, "unit": "kg"}
